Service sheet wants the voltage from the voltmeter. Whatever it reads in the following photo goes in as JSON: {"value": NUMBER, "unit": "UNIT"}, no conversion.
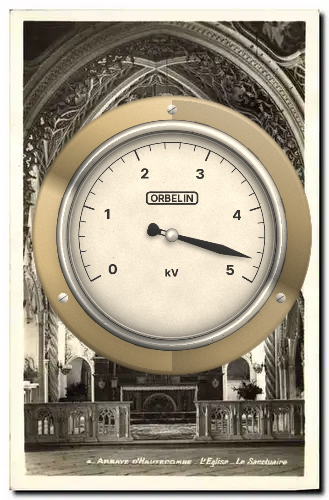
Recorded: {"value": 4.7, "unit": "kV"}
